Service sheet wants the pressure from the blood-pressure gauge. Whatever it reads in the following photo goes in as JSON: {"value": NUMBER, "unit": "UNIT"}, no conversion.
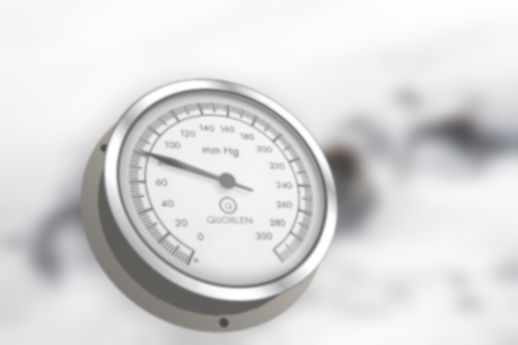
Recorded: {"value": 80, "unit": "mmHg"}
